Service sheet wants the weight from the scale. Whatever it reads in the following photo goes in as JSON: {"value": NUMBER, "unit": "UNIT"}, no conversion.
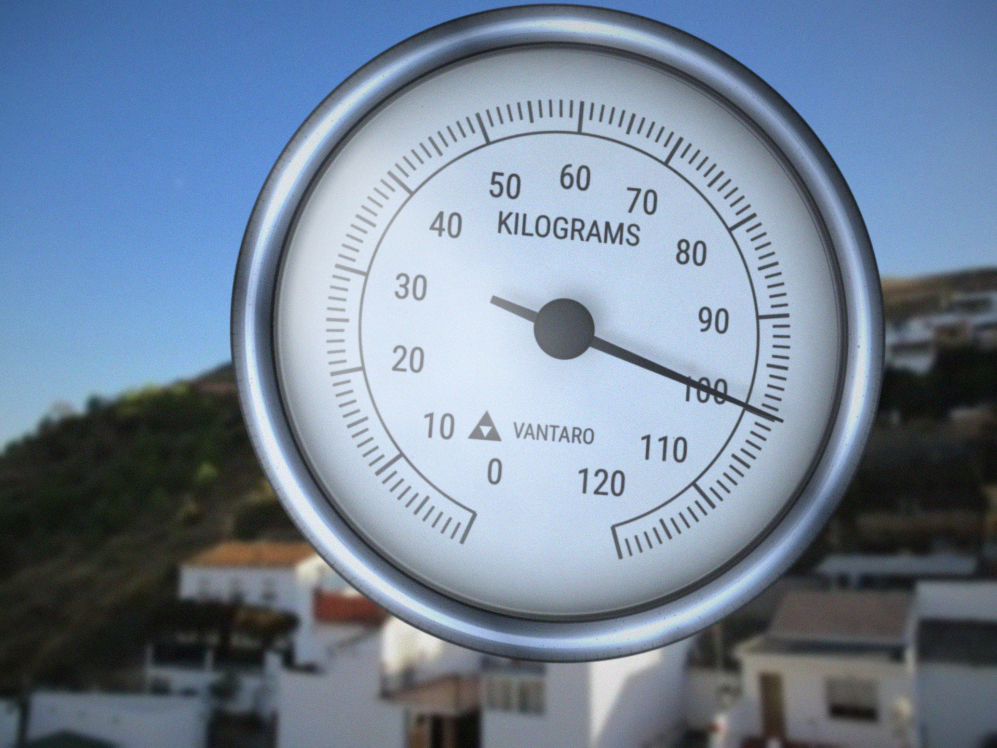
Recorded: {"value": 100, "unit": "kg"}
